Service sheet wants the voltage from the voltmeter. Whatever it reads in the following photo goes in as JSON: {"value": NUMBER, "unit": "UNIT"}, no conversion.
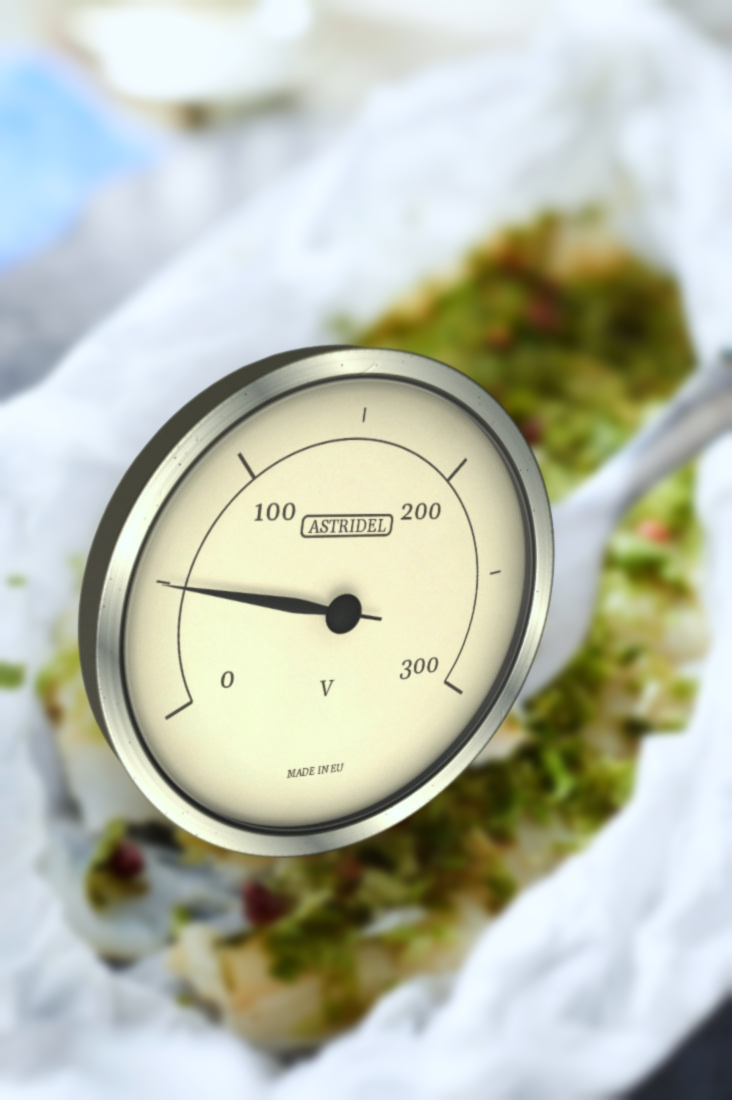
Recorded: {"value": 50, "unit": "V"}
